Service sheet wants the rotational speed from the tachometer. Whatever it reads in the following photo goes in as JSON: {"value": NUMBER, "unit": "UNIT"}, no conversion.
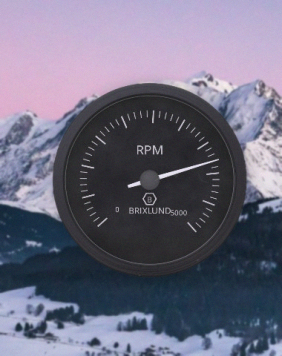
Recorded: {"value": 3800, "unit": "rpm"}
